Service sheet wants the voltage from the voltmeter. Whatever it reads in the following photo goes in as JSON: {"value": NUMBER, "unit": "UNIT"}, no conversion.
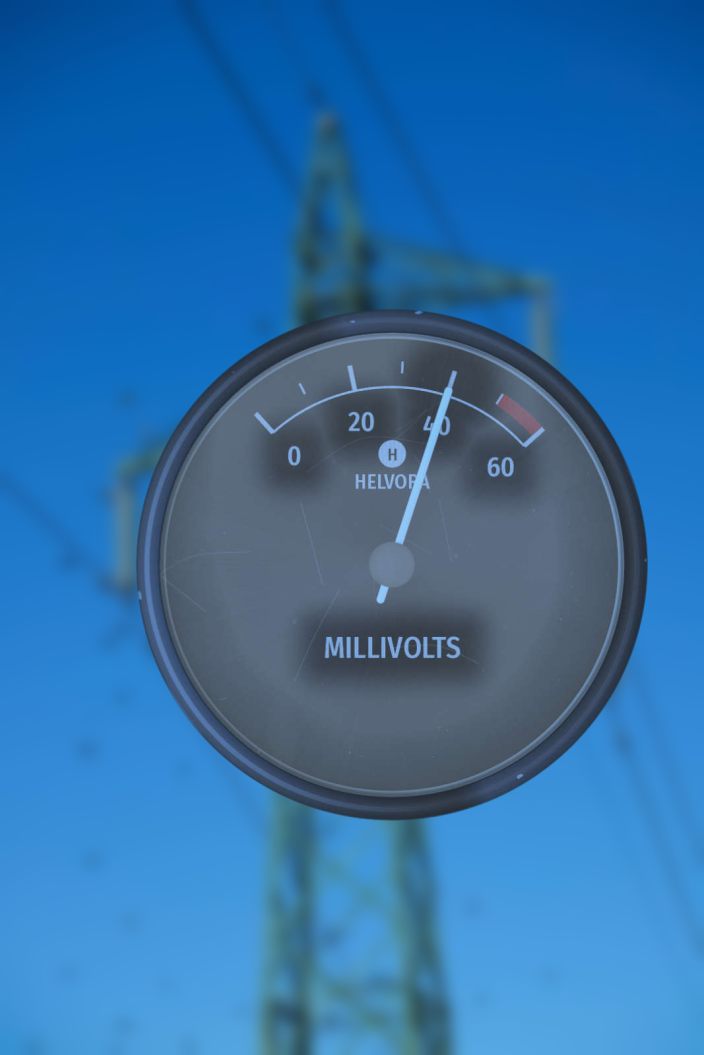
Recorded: {"value": 40, "unit": "mV"}
